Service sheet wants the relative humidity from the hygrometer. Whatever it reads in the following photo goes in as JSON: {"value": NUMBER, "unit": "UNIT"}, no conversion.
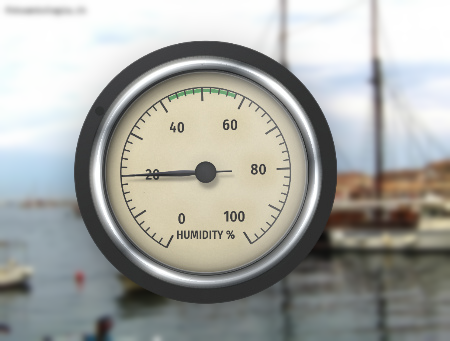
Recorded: {"value": 20, "unit": "%"}
